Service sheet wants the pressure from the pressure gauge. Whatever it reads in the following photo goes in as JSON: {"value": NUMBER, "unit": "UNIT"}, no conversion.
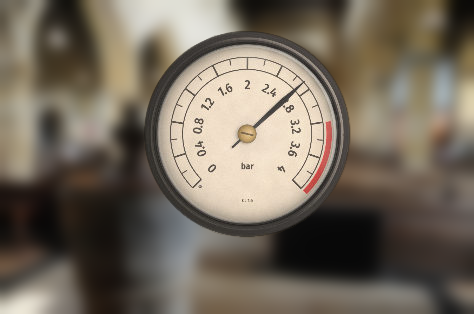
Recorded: {"value": 2.7, "unit": "bar"}
